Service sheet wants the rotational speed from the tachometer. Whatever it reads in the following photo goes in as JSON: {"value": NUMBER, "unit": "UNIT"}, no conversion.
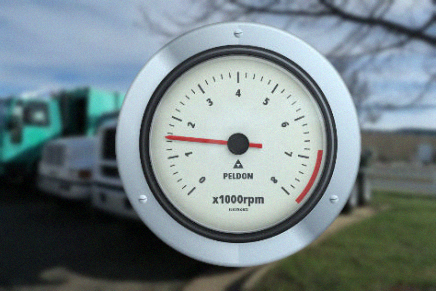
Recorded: {"value": 1500, "unit": "rpm"}
